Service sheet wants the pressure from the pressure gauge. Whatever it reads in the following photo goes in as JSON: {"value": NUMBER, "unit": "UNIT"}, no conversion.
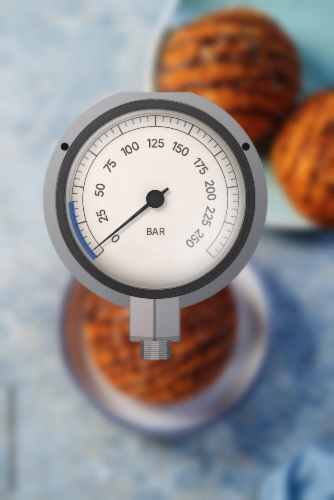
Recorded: {"value": 5, "unit": "bar"}
